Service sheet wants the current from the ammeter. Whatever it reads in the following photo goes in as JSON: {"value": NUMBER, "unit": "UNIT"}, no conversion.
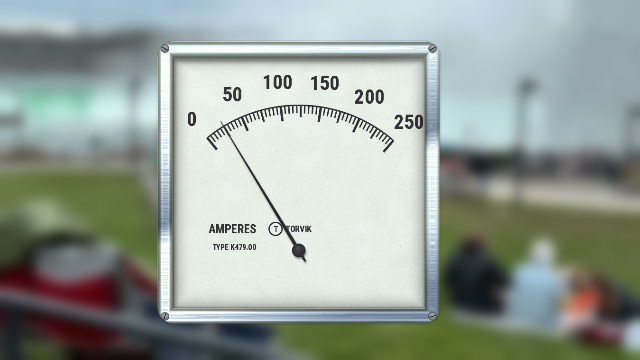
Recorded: {"value": 25, "unit": "A"}
